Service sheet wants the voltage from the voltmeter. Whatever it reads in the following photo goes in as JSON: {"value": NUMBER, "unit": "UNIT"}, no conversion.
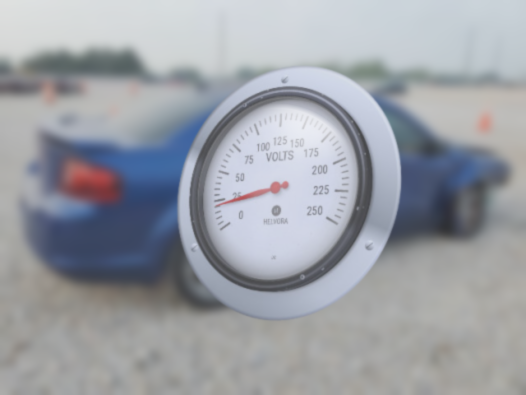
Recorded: {"value": 20, "unit": "V"}
